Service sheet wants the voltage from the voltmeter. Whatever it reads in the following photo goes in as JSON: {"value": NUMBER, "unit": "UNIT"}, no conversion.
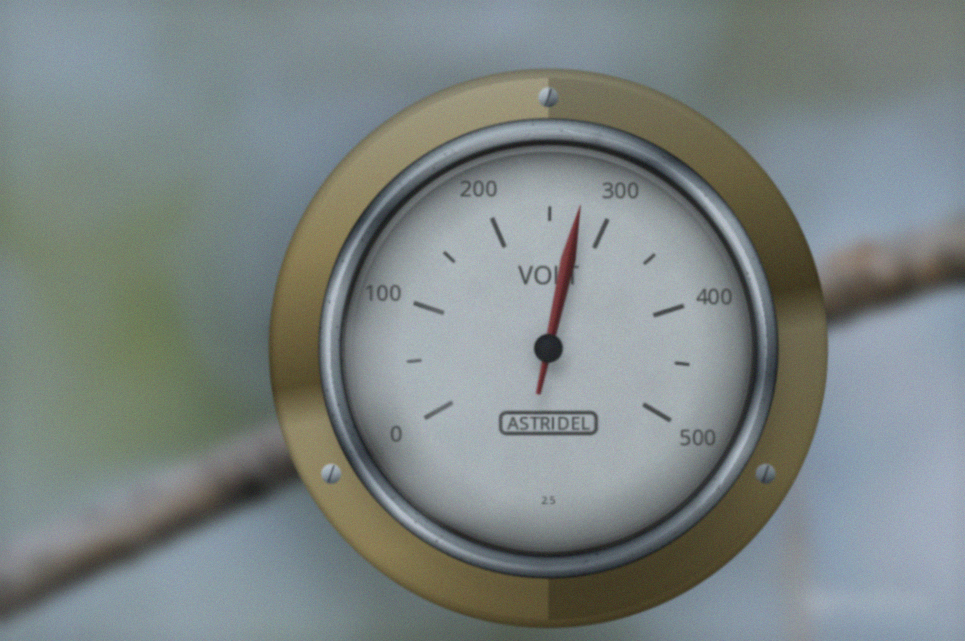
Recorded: {"value": 275, "unit": "V"}
